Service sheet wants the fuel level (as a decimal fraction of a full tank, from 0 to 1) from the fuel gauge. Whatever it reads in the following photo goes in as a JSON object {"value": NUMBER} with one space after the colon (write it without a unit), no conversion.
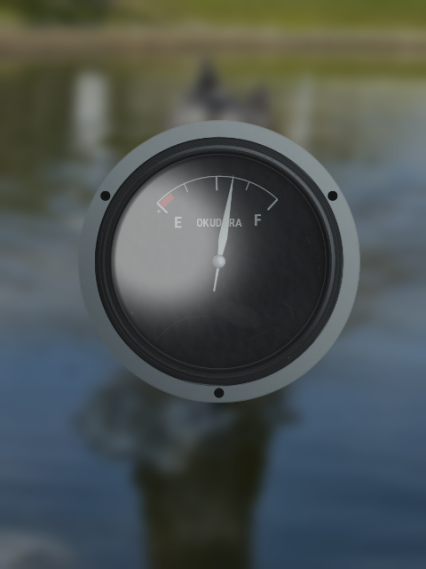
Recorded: {"value": 0.625}
